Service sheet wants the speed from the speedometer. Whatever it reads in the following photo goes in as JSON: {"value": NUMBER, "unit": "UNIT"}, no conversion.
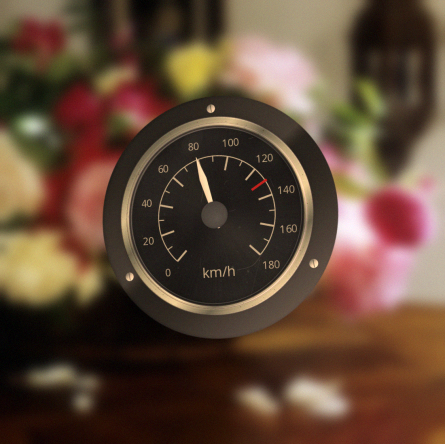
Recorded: {"value": 80, "unit": "km/h"}
